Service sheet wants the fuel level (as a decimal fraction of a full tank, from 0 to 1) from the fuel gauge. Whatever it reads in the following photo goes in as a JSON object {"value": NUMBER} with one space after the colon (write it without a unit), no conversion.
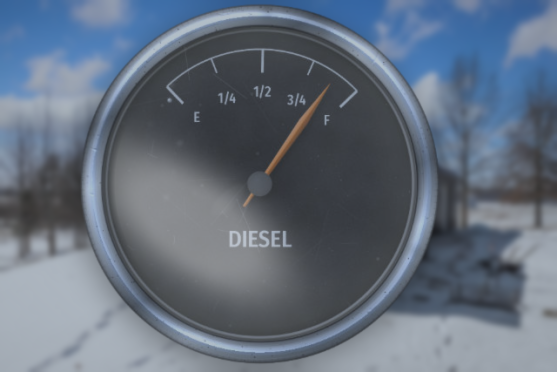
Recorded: {"value": 0.875}
